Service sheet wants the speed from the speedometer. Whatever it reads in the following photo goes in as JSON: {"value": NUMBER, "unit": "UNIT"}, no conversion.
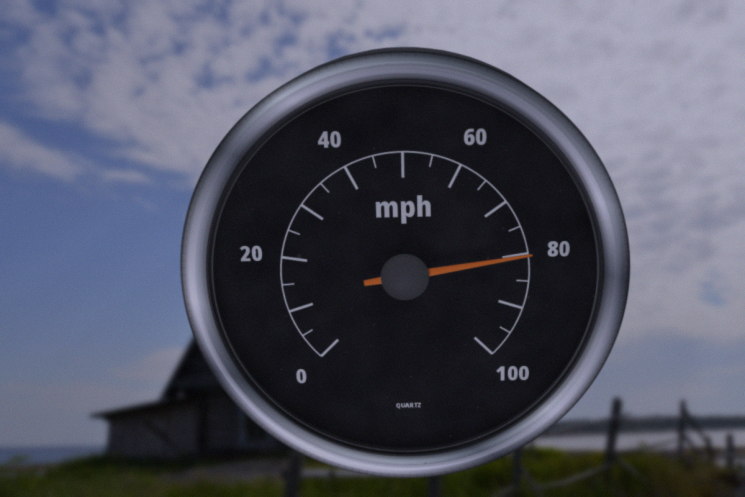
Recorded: {"value": 80, "unit": "mph"}
